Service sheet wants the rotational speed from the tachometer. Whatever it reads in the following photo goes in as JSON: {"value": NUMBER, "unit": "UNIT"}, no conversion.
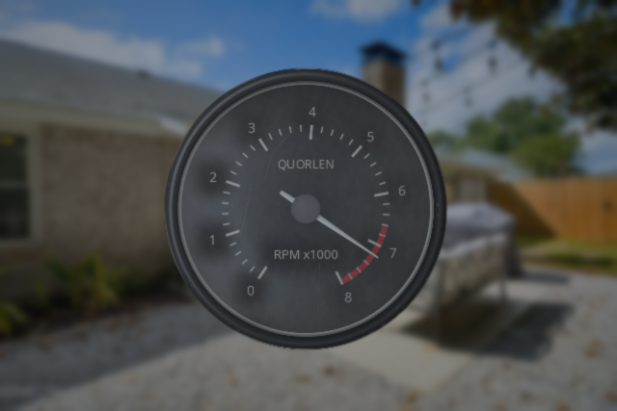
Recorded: {"value": 7200, "unit": "rpm"}
